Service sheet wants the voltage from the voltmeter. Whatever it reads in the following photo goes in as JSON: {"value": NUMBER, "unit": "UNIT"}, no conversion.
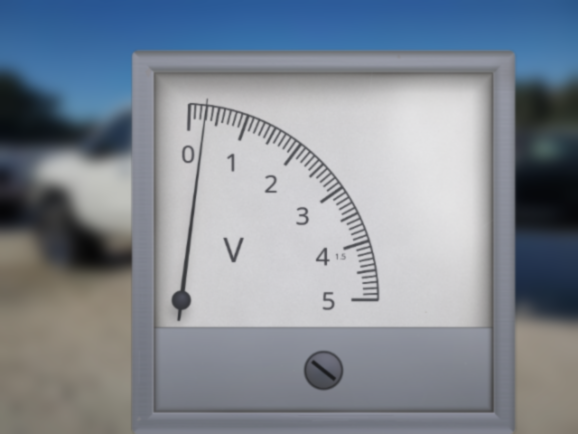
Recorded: {"value": 0.3, "unit": "V"}
